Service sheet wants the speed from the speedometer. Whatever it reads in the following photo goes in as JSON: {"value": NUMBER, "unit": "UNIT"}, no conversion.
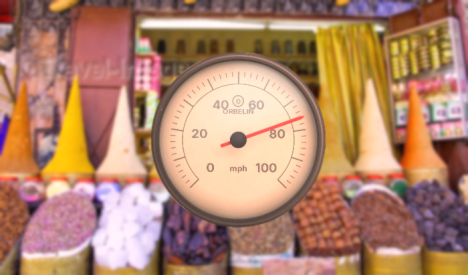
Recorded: {"value": 76, "unit": "mph"}
